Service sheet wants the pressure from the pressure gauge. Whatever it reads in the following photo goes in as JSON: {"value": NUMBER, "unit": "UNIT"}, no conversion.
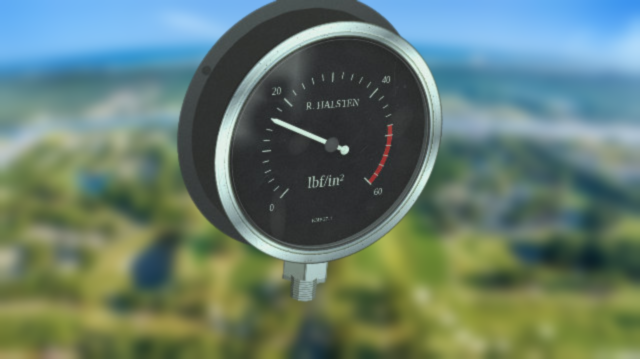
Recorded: {"value": 16, "unit": "psi"}
